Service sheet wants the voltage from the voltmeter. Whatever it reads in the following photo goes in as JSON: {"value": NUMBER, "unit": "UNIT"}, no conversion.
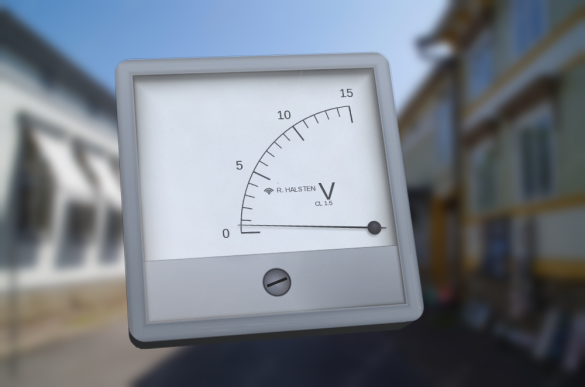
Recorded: {"value": 0.5, "unit": "V"}
